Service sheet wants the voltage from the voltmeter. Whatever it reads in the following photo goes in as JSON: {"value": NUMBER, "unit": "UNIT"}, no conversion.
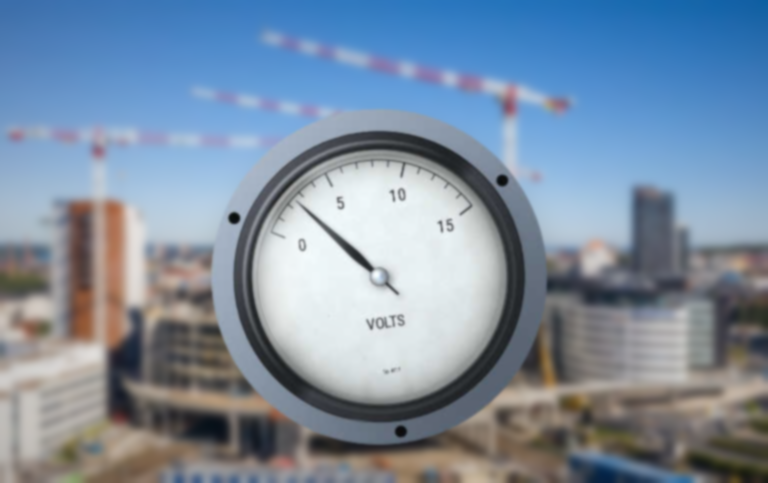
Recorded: {"value": 2.5, "unit": "V"}
